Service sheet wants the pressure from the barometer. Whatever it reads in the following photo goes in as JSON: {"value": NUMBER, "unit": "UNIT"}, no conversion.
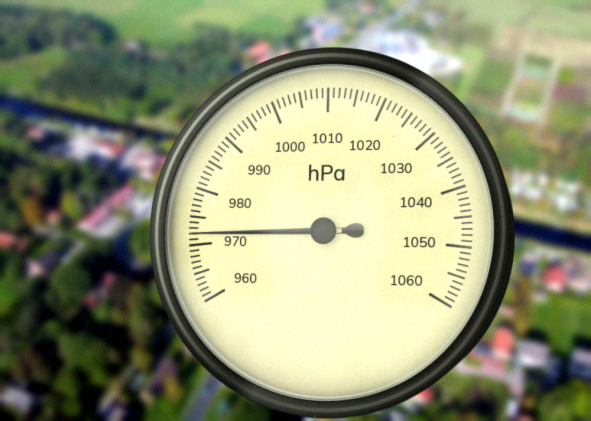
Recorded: {"value": 972, "unit": "hPa"}
